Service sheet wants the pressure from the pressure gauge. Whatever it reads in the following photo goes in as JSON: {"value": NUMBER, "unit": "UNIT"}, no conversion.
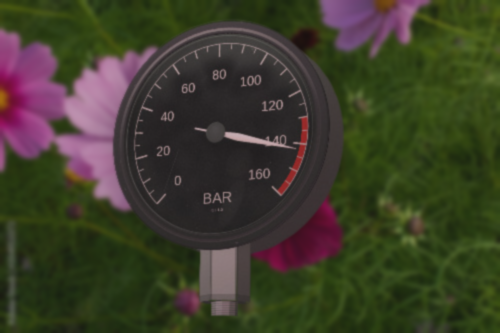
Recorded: {"value": 142.5, "unit": "bar"}
